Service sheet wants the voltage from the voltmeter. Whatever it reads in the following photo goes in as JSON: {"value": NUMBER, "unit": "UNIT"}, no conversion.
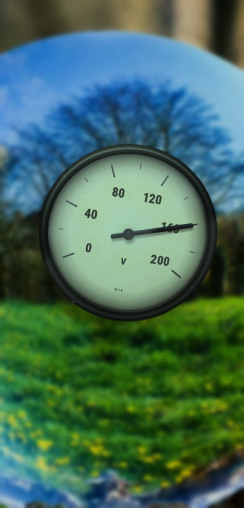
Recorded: {"value": 160, "unit": "V"}
